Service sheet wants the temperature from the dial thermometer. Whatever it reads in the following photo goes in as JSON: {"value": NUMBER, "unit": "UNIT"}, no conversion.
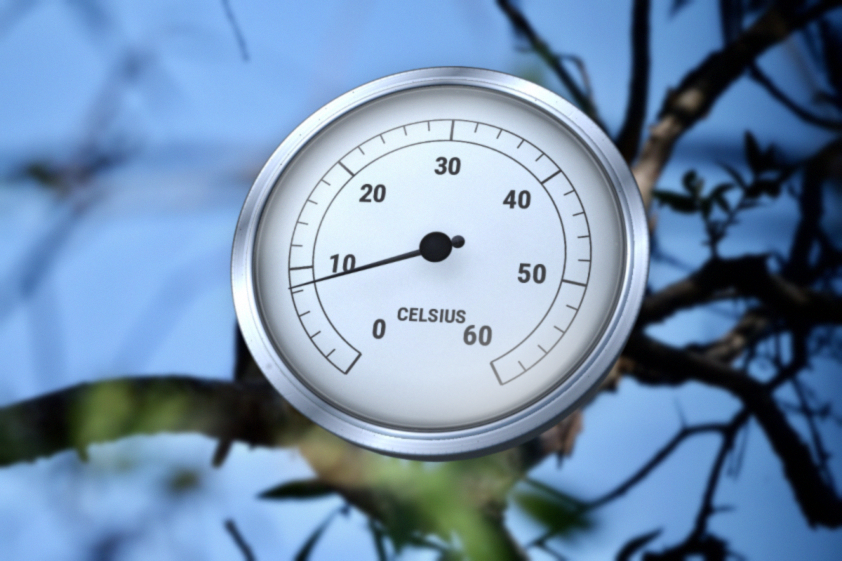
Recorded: {"value": 8, "unit": "°C"}
